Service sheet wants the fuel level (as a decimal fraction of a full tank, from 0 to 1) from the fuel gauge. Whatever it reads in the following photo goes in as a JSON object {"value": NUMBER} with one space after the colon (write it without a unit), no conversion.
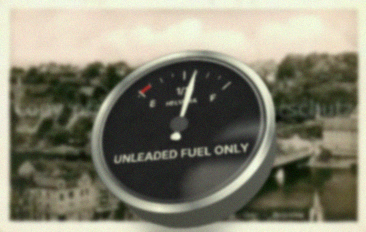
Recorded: {"value": 0.625}
